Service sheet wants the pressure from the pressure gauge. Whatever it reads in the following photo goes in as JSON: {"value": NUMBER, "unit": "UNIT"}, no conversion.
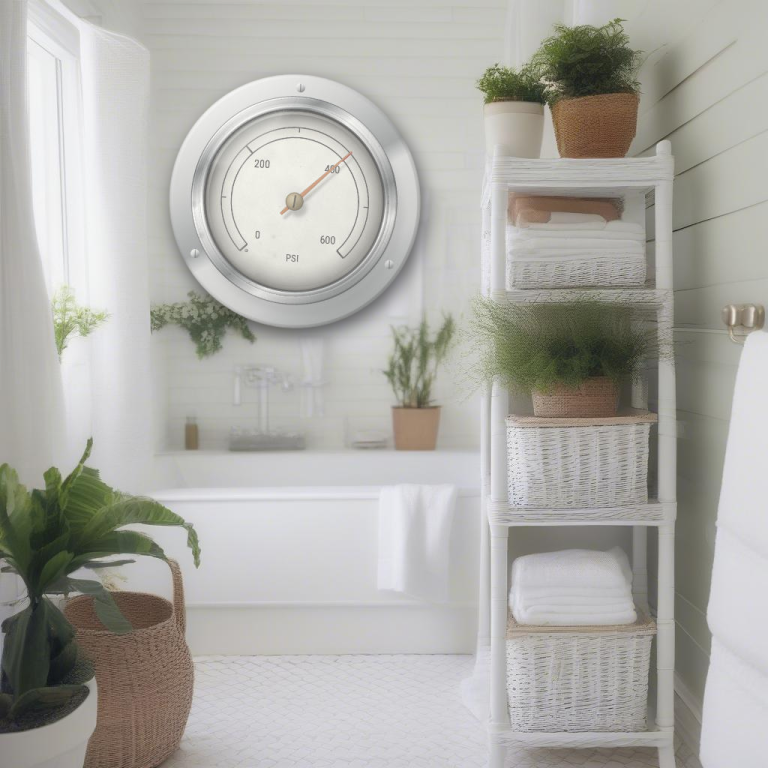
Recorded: {"value": 400, "unit": "psi"}
